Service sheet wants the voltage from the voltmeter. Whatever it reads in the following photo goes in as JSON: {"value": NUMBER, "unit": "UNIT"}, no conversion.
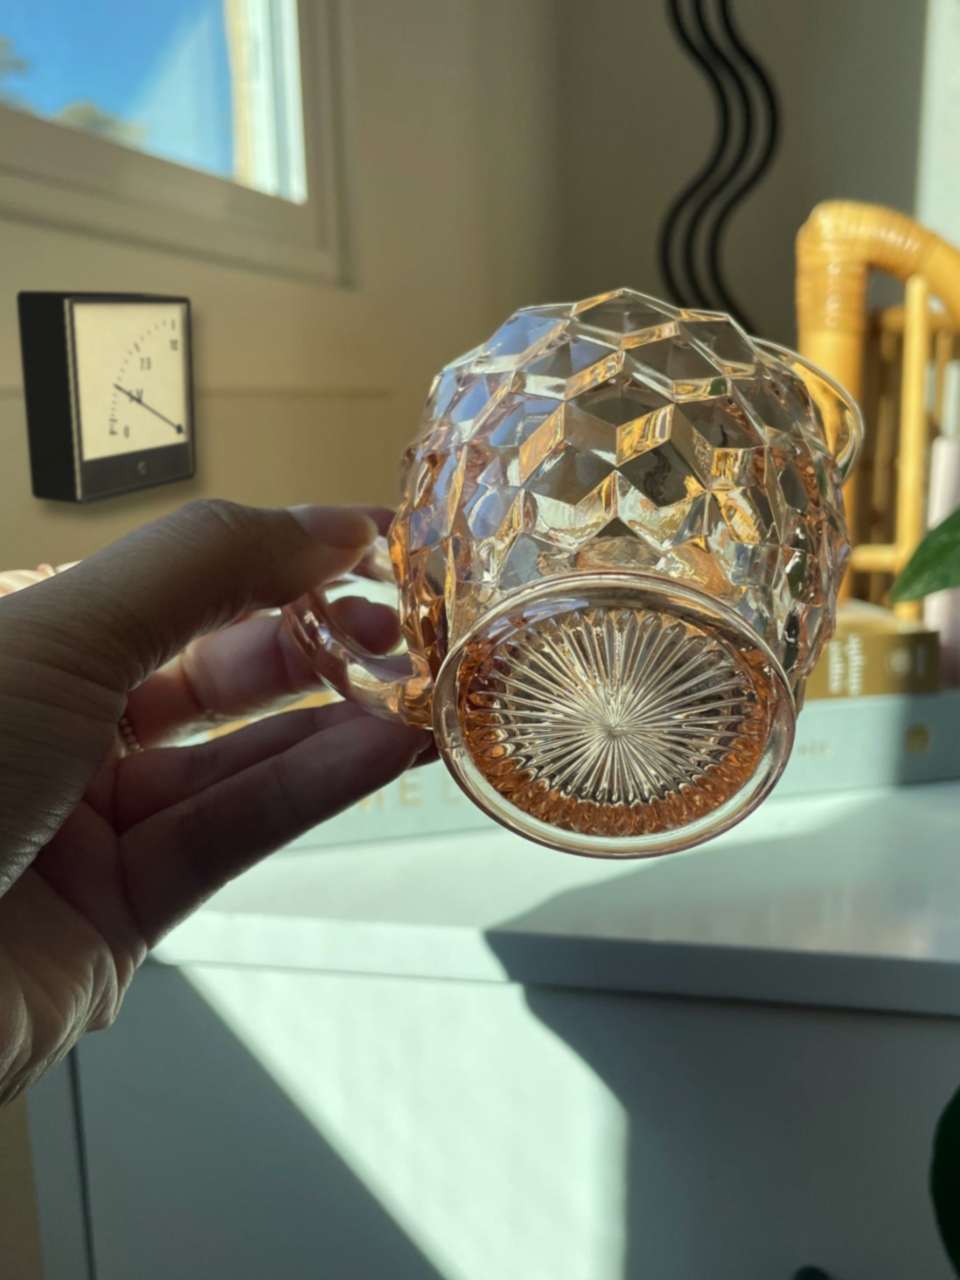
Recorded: {"value": 5, "unit": "V"}
